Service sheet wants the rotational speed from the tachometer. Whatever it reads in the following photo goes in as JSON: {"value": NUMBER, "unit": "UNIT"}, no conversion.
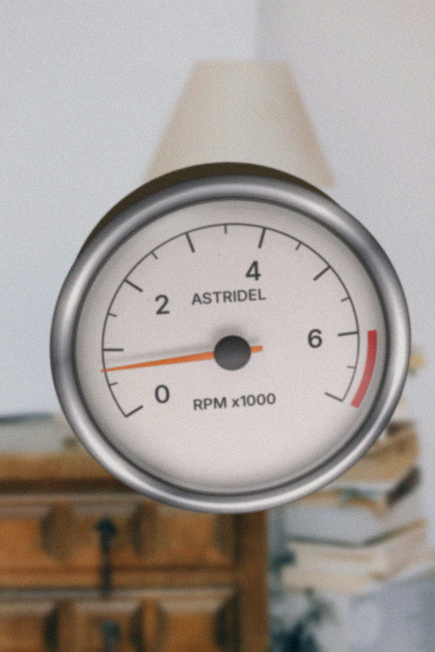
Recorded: {"value": 750, "unit": "rpm"}
